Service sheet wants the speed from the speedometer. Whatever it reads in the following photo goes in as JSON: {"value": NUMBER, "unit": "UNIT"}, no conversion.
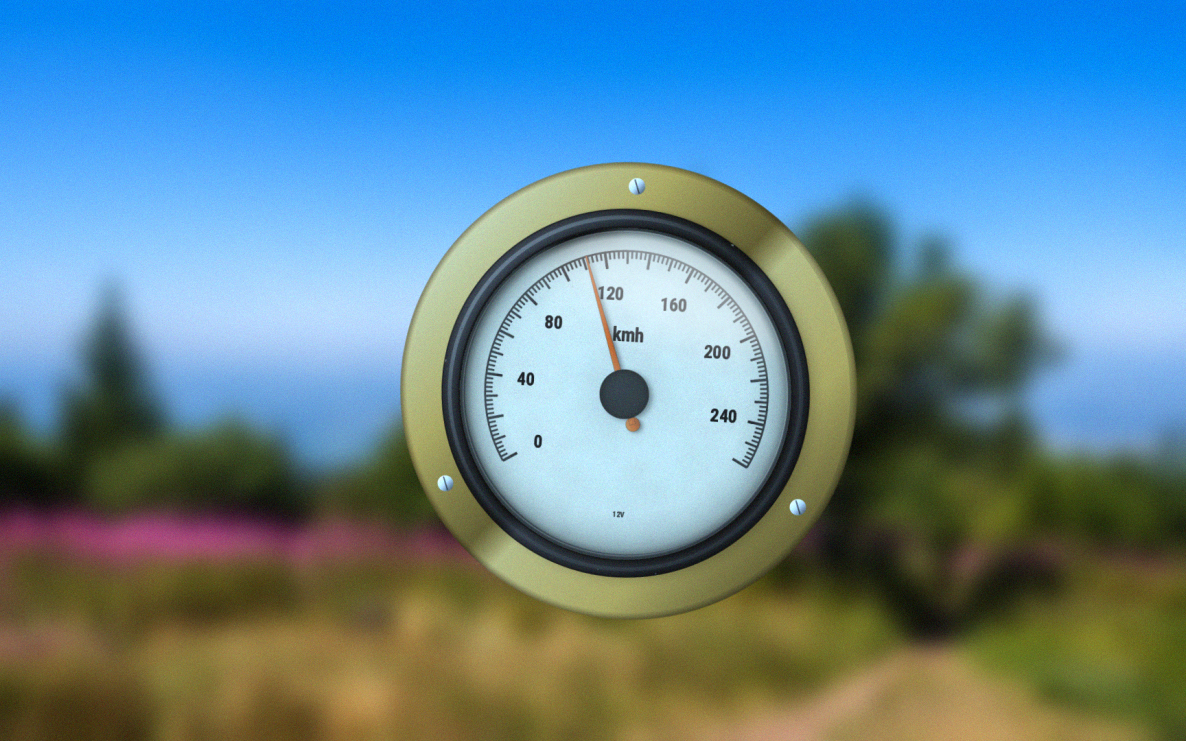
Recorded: {"value": 112, "unit": "km/h"}
